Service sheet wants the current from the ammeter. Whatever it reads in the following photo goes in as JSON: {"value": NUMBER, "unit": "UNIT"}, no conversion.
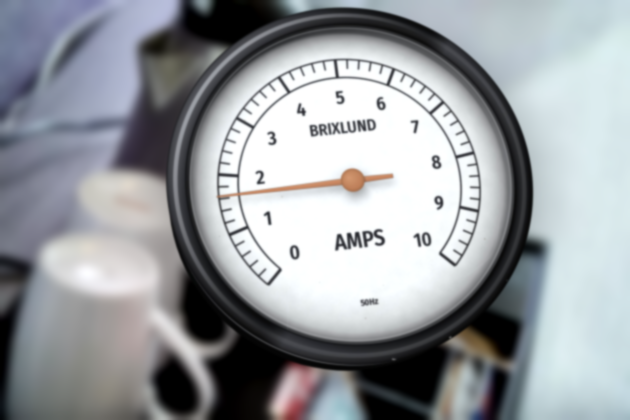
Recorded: {"value": 1.6, "unit": "A"}
